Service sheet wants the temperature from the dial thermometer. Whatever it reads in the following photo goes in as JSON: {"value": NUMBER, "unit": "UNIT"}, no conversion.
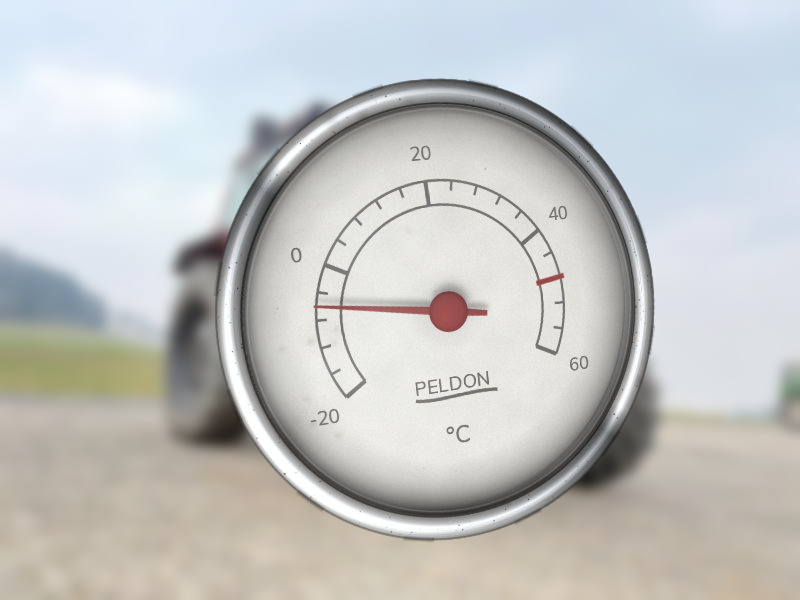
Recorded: {"value": -6, "unit": "°C"}
